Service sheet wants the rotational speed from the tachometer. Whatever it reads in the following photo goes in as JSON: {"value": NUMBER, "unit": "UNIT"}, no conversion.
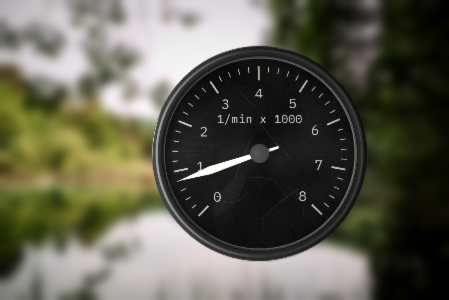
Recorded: {"value": 800, "unit": "rpm"}
